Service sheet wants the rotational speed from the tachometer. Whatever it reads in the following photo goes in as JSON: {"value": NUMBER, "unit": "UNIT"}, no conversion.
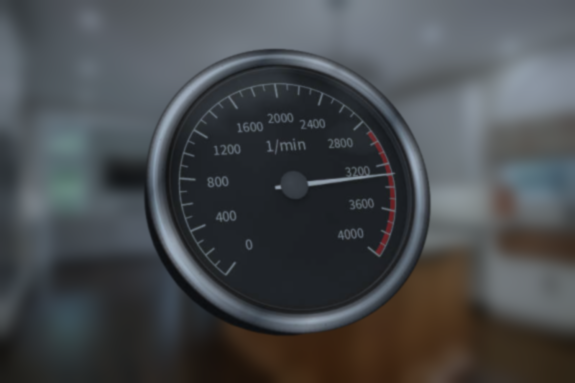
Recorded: {"value": 3300, "unit": "rpm"}
